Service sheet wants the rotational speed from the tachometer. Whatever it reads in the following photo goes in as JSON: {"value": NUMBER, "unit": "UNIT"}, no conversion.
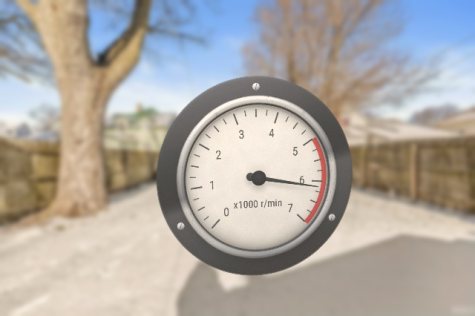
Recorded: {"value": 6125, "unit": "rpm"}
